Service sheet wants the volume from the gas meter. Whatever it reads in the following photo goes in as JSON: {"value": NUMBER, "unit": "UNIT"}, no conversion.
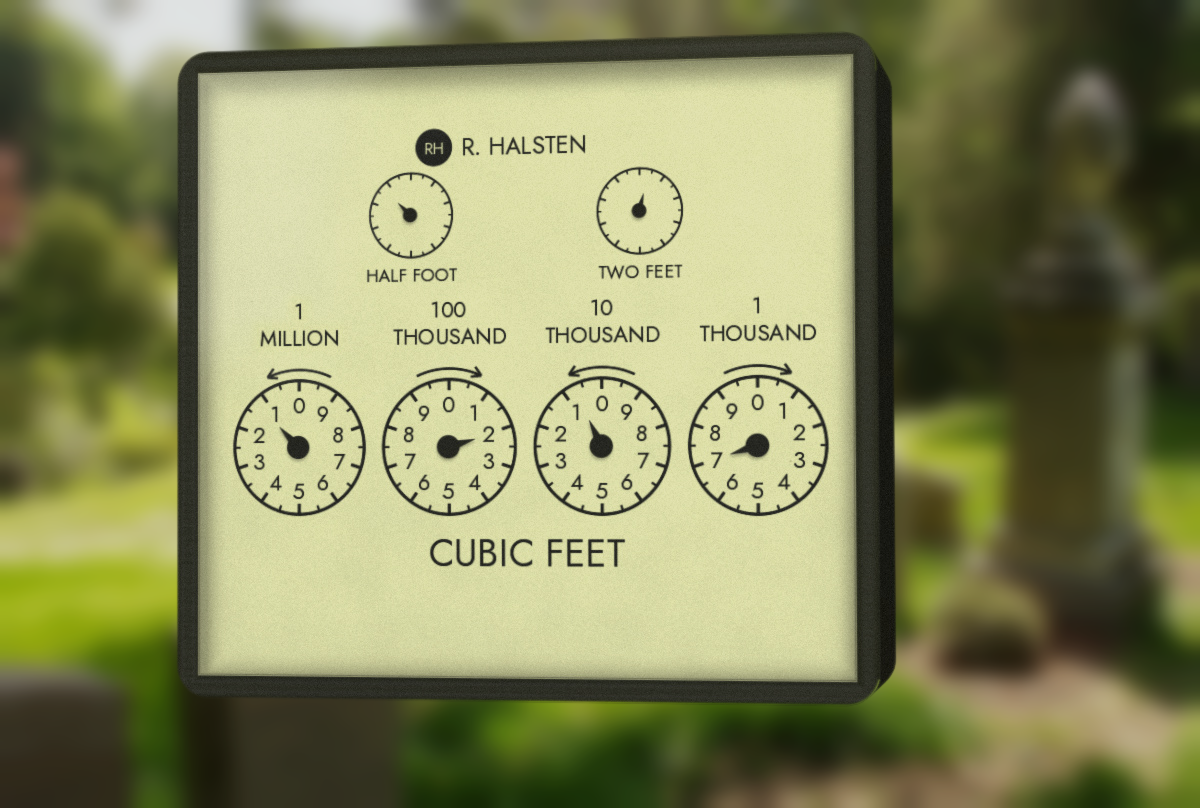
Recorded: {"value": 120700, "unit": "ft³"}
